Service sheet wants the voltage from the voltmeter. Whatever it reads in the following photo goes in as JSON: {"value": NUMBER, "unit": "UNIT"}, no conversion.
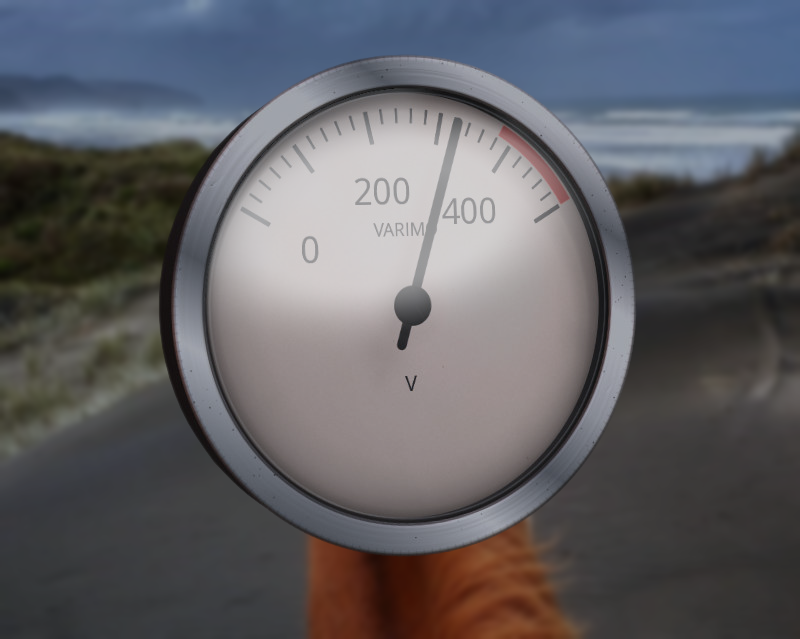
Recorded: {"value": 320, "unit": "V"}
